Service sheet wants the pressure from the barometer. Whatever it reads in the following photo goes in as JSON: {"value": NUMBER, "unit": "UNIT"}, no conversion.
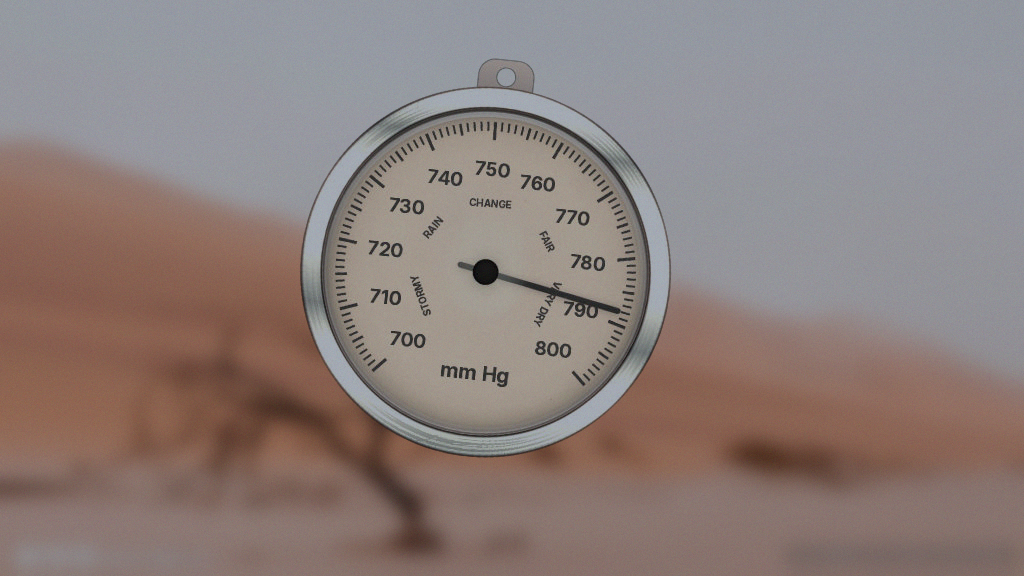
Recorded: {"value": 788, "unit": "mmHg"}
